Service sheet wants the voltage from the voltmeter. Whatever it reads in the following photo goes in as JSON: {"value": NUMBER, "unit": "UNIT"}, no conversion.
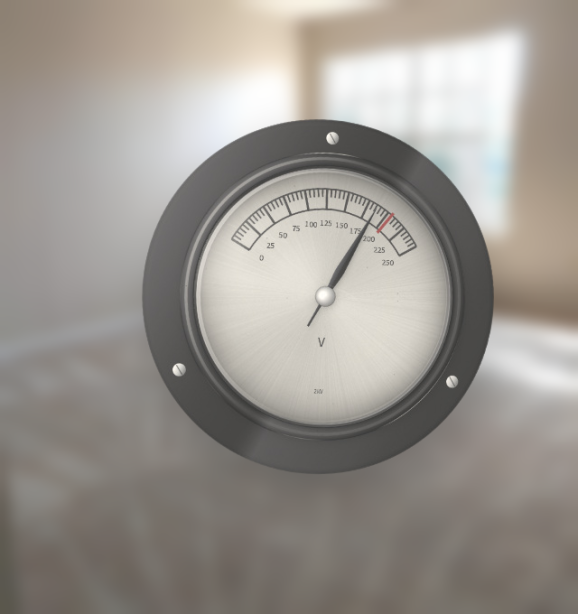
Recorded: {"value": 185, "unit": "V"}
